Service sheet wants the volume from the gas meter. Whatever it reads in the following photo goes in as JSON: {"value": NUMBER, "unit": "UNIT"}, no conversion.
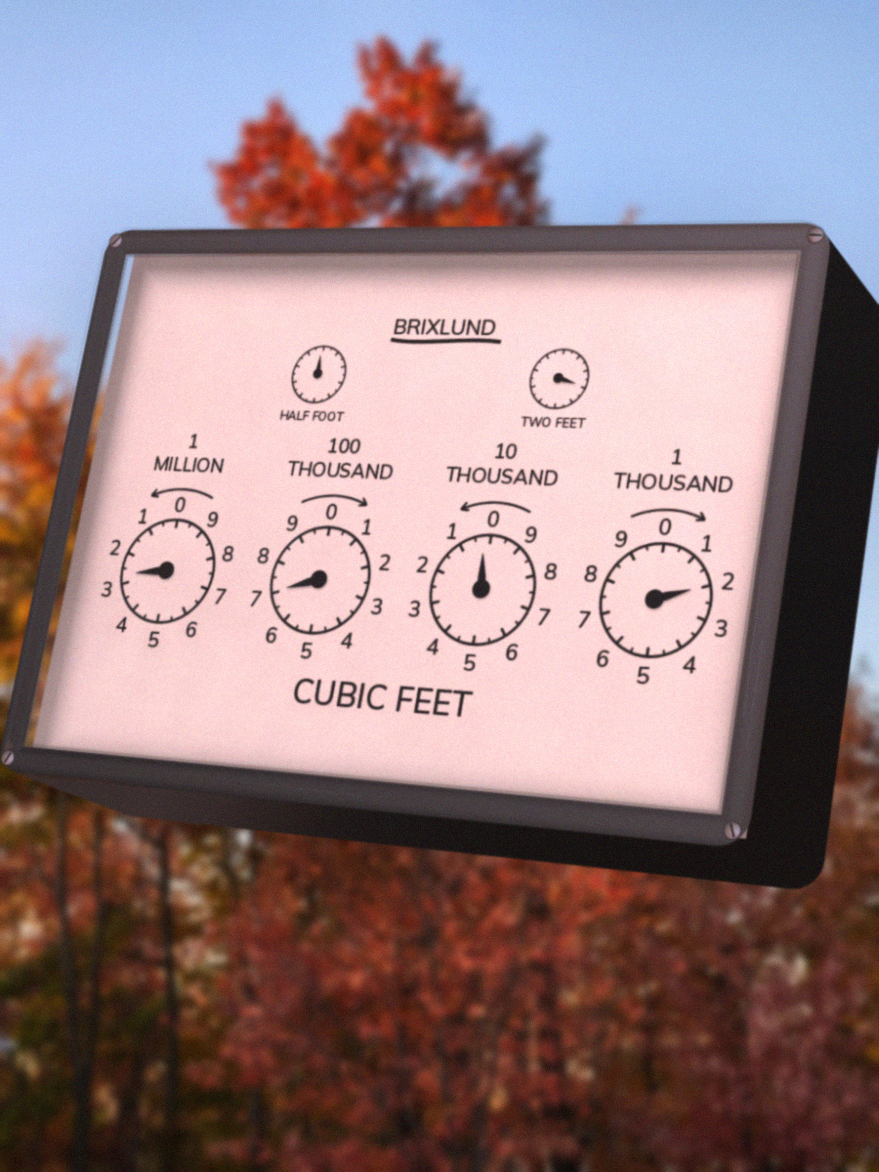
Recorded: {"value": 270200, "unit": "ft³"}
